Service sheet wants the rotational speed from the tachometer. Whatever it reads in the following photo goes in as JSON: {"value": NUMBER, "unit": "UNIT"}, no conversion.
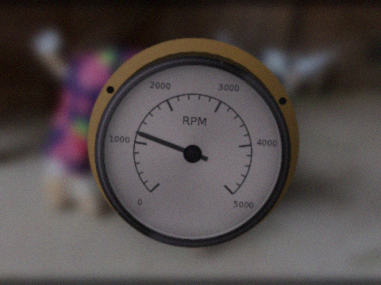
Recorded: {"value": 1200, "unit": "rpm"}
